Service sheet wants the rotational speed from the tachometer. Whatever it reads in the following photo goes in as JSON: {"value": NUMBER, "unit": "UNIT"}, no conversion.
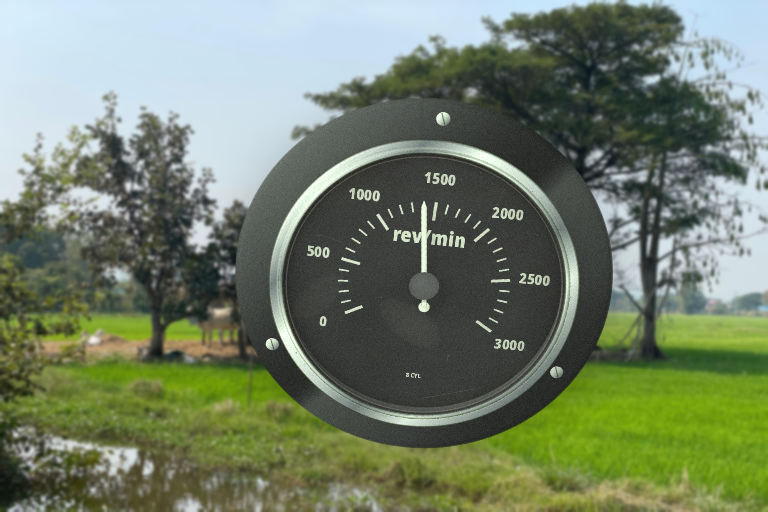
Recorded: {"value": 1400, "unit": "rpm"}
